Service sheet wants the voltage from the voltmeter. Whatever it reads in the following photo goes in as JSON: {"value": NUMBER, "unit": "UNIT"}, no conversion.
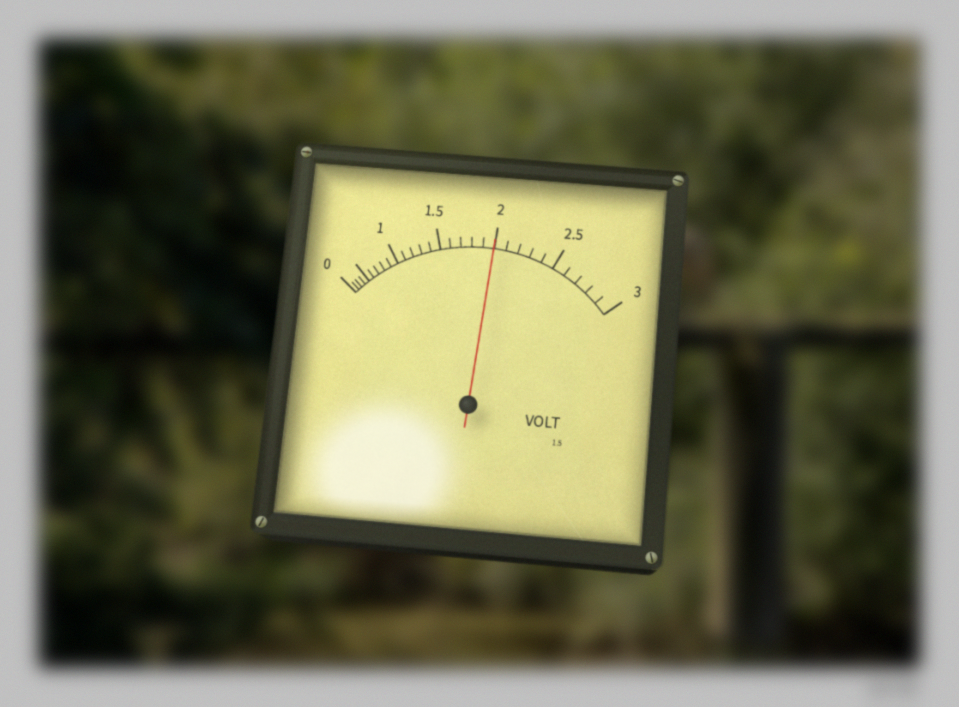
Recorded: {"value": 2, "unit": "V"}
